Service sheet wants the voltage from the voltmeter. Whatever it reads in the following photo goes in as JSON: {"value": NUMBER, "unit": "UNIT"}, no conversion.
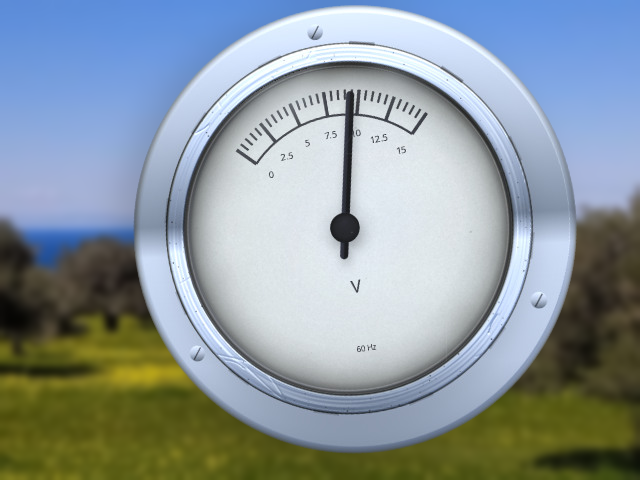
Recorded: {"value": 9.5, "unit": "V"}
